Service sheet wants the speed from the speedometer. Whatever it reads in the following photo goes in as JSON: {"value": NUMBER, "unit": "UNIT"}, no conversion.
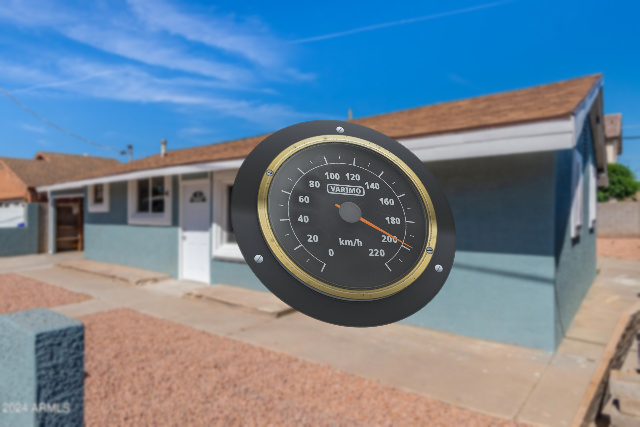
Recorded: {"value": 200, "unit": "km/h"}
